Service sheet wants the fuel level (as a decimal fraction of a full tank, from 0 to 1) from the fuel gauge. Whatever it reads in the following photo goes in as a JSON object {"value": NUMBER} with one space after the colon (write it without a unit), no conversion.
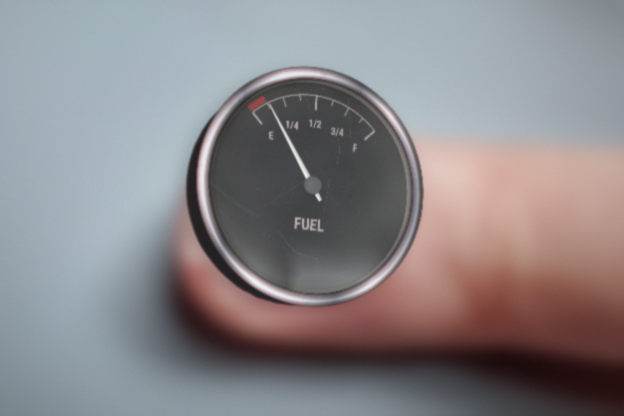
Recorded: {"value": 0.125}
